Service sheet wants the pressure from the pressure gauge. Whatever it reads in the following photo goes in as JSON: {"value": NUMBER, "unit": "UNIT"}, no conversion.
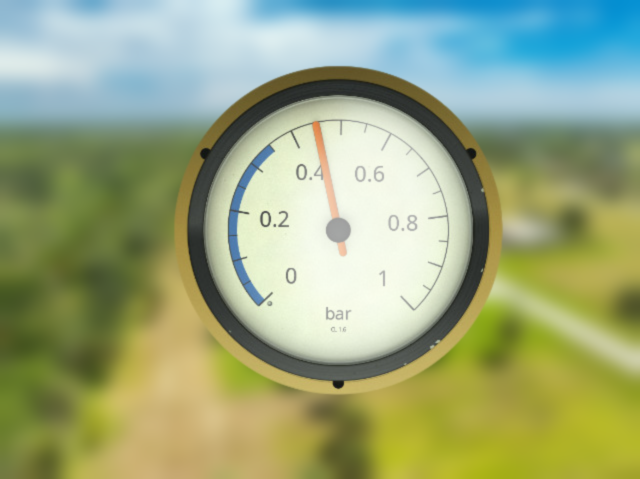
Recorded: {"value": 0.45, "unit": "bar"}
